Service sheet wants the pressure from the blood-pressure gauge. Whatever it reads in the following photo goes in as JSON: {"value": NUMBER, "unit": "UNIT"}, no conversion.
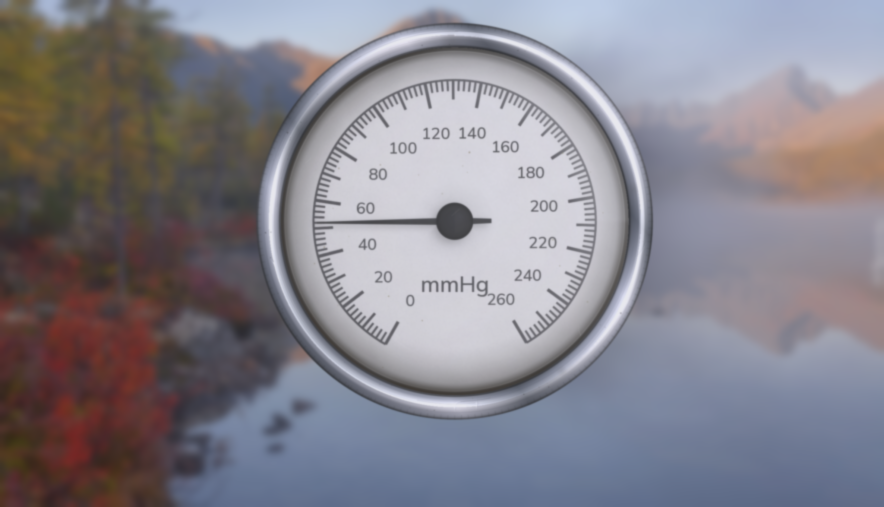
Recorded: {"value": 52, "unit": "mmHg"}
